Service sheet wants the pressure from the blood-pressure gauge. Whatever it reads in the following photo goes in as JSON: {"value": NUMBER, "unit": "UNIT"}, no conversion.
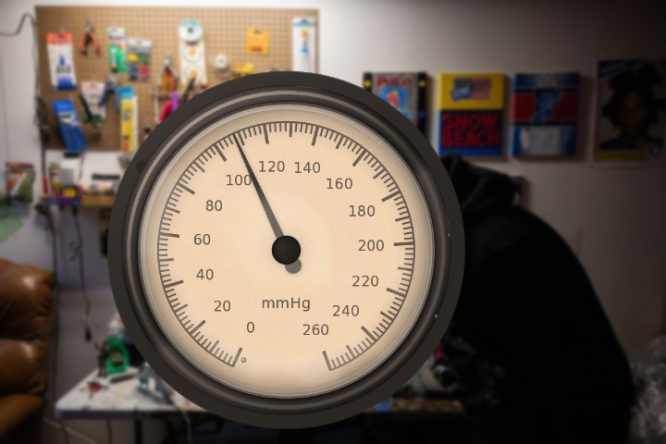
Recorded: {"value": 108, "unit": "mmHg"}
